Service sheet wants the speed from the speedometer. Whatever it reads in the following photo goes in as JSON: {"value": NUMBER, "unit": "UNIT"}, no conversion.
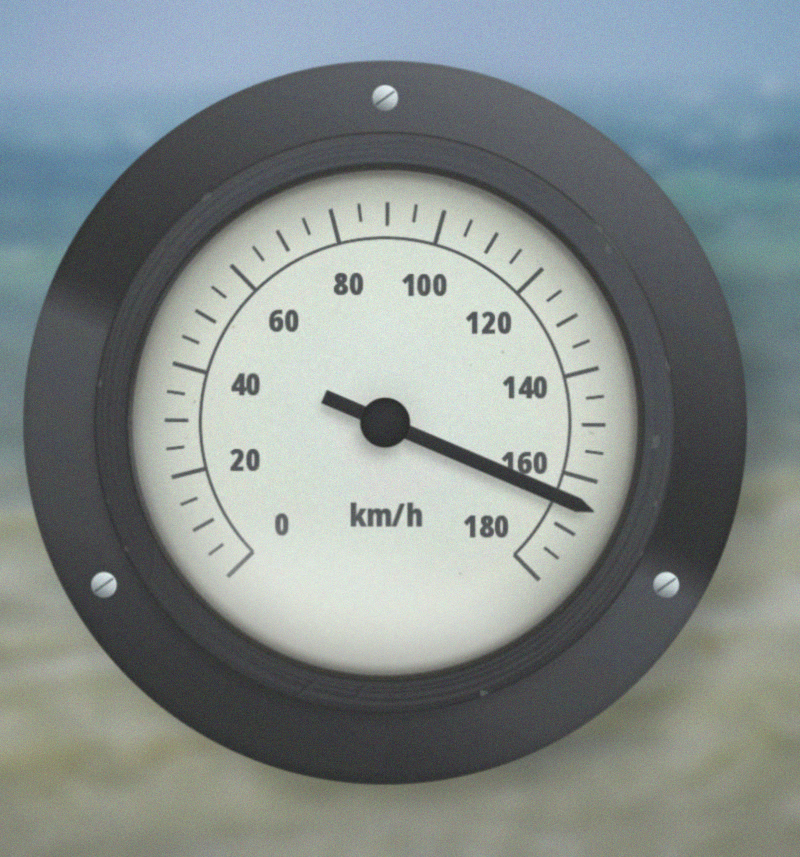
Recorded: {"value": 165, "unit": "km/h"}
